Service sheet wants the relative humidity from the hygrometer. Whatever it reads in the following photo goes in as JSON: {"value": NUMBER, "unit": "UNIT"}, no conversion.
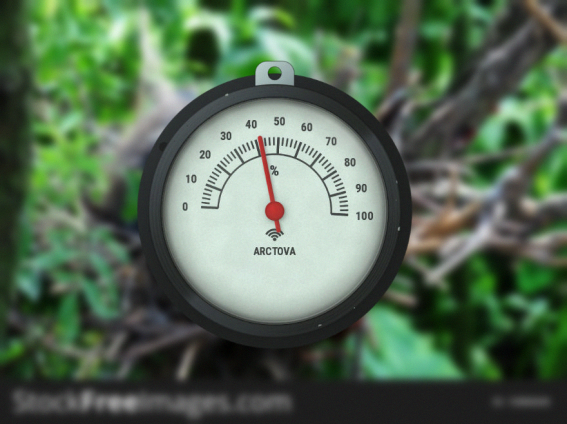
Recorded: {"value": 42, "unit": "%"}
